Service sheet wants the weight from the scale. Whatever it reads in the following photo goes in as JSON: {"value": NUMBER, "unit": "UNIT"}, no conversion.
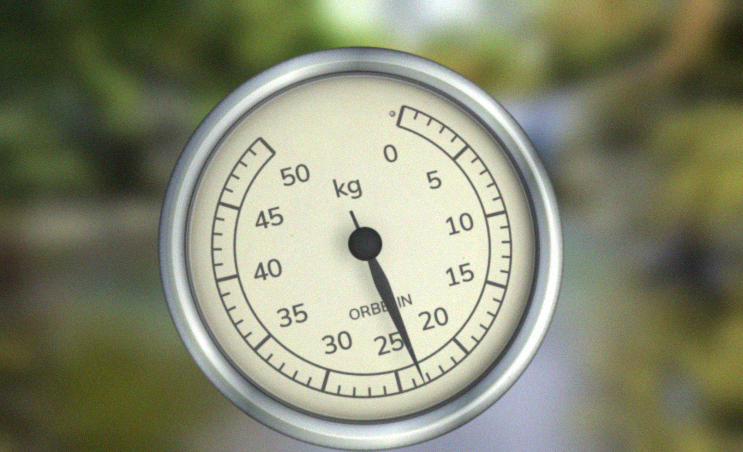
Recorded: {"value": 23.5, "unit": "kg"}
